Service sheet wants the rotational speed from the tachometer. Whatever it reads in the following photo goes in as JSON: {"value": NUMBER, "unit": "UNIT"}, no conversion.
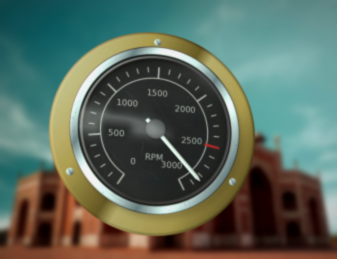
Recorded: {"value": 2850, "unit": "rpm"}
